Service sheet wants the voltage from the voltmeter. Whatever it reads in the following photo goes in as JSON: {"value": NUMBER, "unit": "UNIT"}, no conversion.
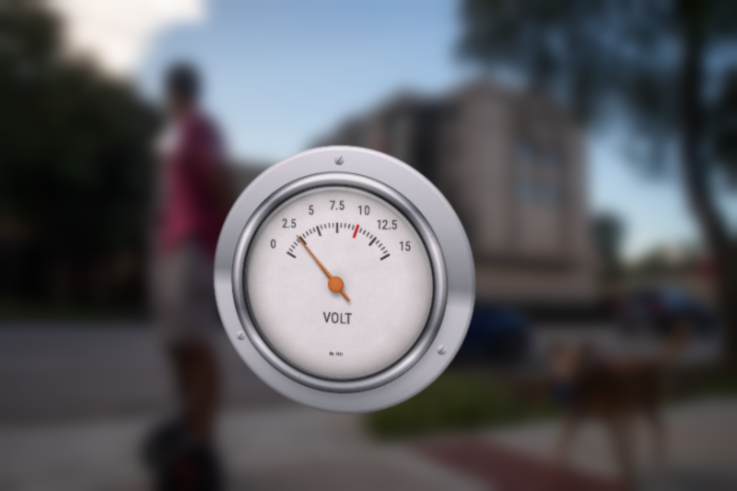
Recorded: {"value": 2.5, "unit": "V"}
